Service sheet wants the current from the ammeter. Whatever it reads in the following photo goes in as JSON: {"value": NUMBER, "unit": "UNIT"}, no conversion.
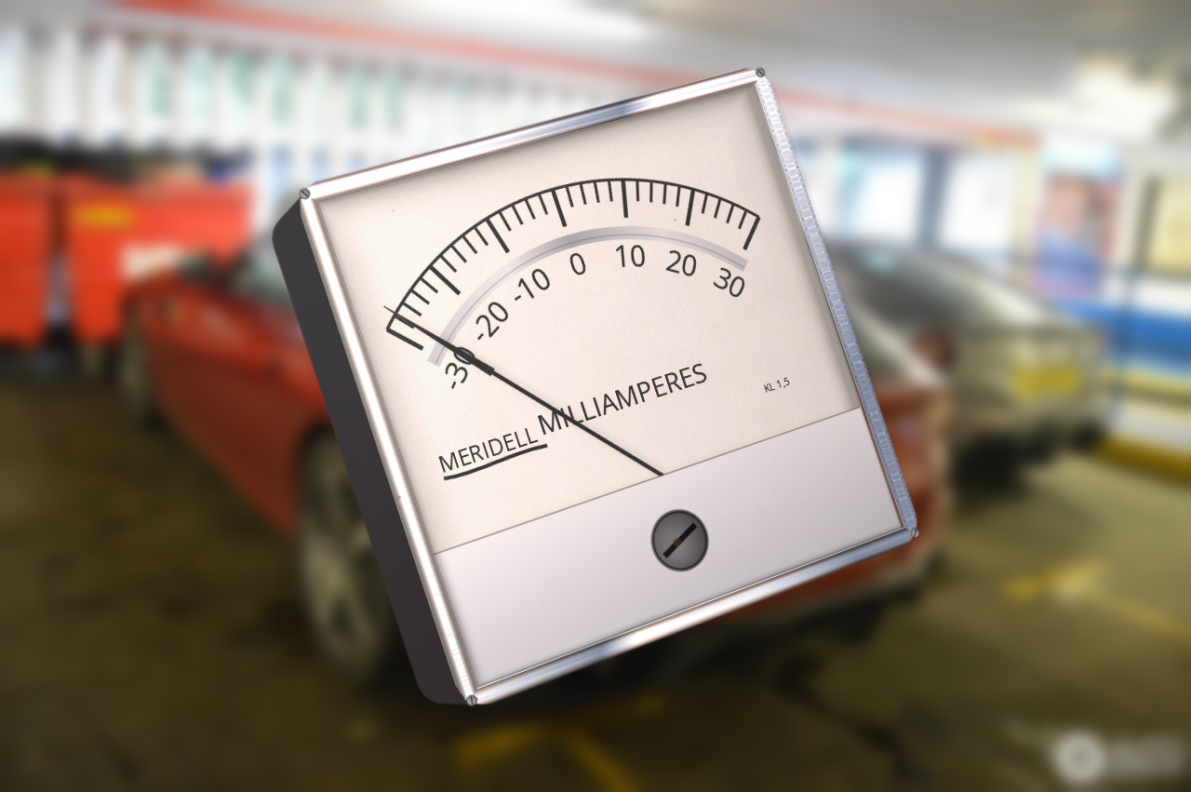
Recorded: {"value": -28, "unit": "mA"}
